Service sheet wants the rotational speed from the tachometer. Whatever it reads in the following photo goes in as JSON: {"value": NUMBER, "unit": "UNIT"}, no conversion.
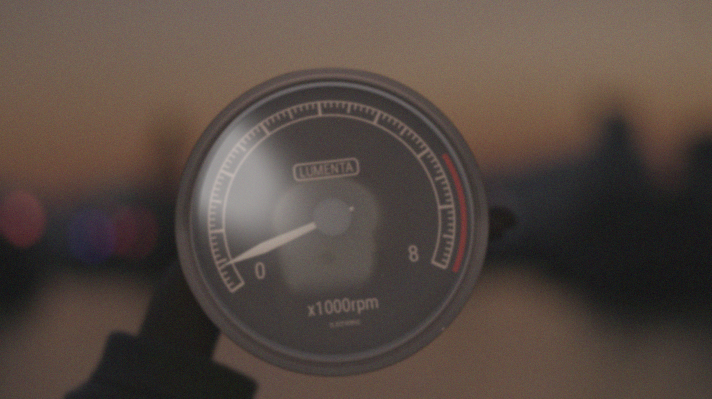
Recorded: {"value": 400, "unit": "rpm"}
